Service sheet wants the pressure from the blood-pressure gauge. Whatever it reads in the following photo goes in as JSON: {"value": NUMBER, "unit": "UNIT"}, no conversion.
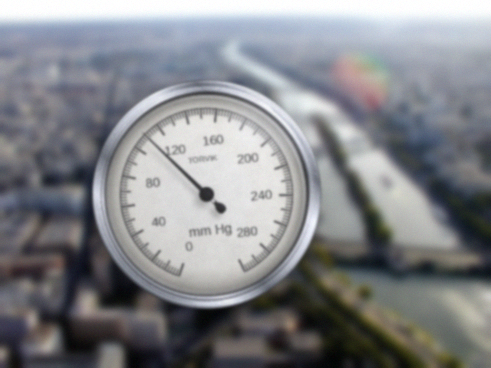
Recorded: {"value": 110, "unit": "mmHg"}
